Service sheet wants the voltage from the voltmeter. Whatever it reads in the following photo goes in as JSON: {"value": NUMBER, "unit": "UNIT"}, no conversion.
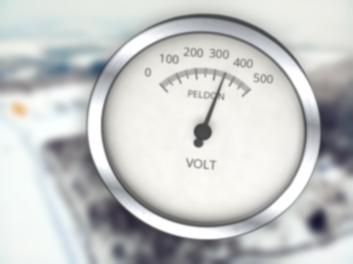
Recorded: {"value": 350, "unit": "V"}
